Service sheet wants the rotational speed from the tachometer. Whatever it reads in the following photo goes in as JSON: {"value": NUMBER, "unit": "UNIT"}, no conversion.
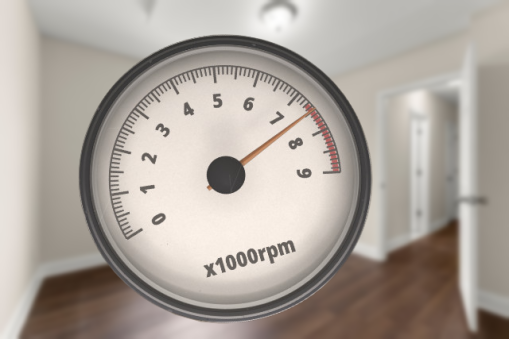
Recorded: {"value": 7500, "unit": "rpm"}
